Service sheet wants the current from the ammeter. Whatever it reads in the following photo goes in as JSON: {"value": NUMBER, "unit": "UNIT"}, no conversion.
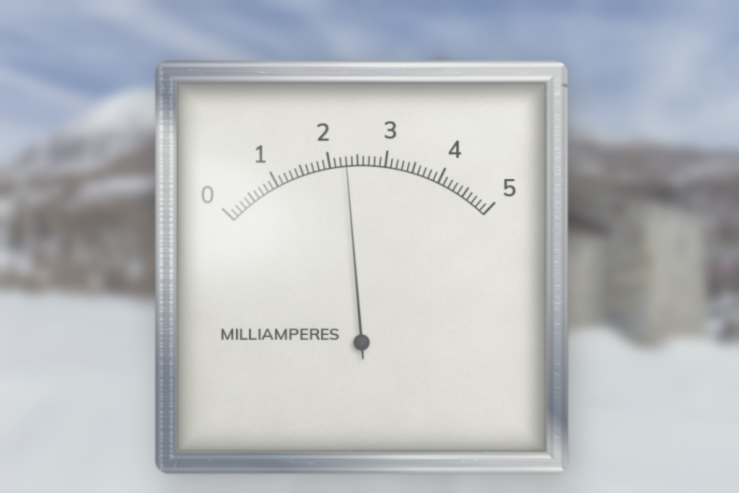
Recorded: {"value": 2.3, "unit": "mA"}
